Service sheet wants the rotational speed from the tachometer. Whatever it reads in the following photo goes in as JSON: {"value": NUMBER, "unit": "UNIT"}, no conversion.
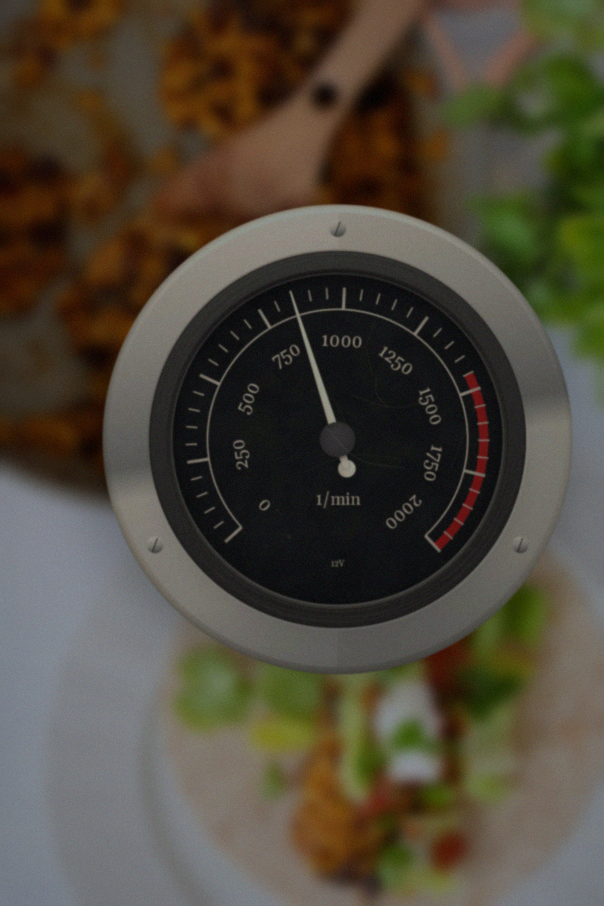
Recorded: {"value": 850, "unit": "rpm"}
